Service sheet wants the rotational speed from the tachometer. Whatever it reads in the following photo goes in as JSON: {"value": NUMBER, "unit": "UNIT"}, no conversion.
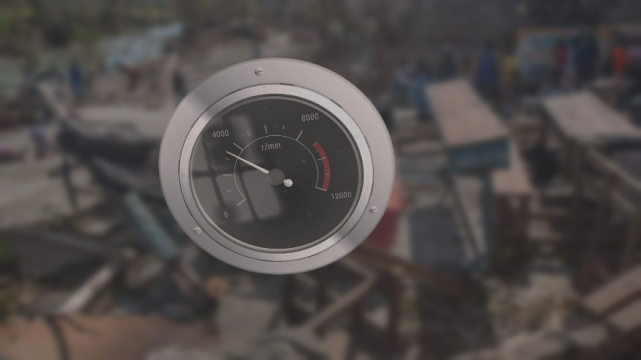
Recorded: {"value": 3500, "unit": "rpm"}
